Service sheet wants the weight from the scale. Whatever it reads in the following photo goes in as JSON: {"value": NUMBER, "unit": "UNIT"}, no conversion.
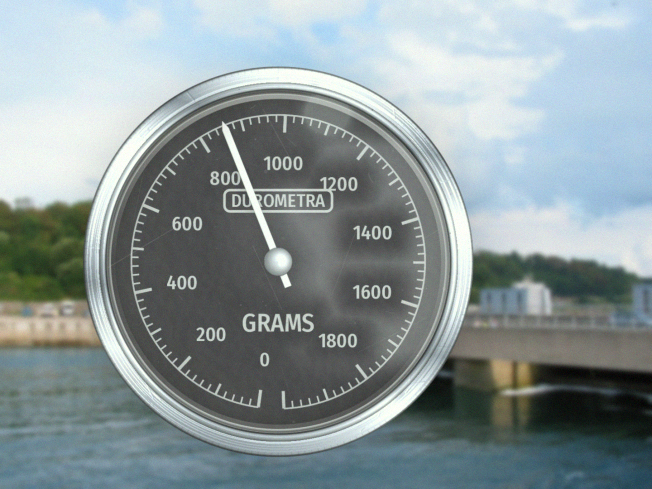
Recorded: {"value": 860, "unit": "g"}
